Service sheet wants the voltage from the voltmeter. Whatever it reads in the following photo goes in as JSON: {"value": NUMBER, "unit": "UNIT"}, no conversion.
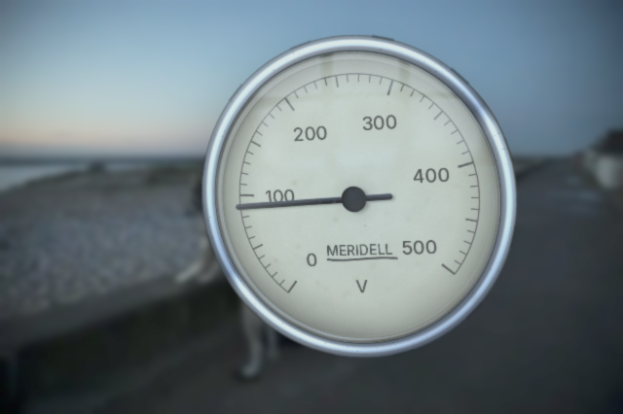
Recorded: {"value": 90, "unit": "V"}
